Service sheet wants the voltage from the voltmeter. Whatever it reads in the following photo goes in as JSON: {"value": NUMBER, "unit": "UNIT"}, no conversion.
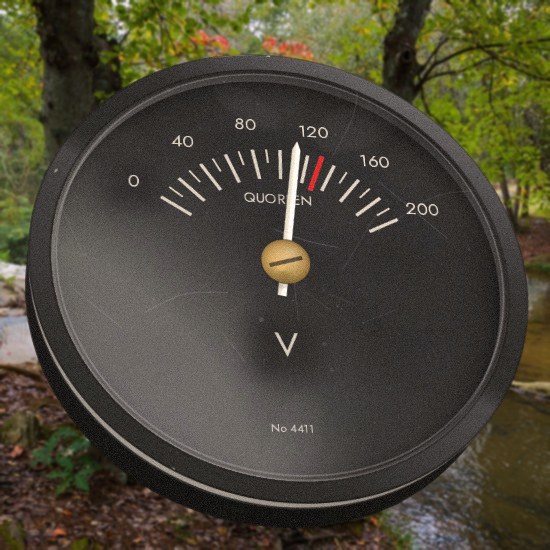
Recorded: {"value": 110, "unit": "V"}
